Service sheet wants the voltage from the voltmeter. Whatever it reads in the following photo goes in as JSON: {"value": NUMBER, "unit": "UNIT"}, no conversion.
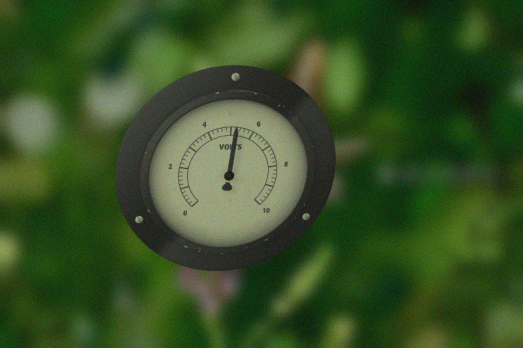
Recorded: {"value": 5.2, "unit": "V"}
